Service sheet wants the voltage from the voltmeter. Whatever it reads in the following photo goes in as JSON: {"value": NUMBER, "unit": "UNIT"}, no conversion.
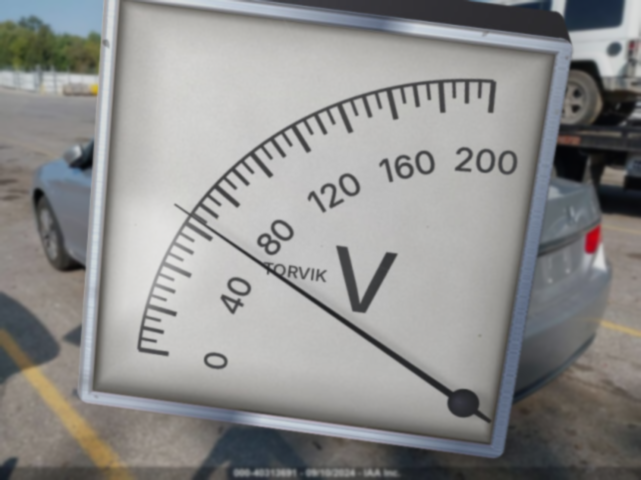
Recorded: {"value": 65, "unit": "V"}
